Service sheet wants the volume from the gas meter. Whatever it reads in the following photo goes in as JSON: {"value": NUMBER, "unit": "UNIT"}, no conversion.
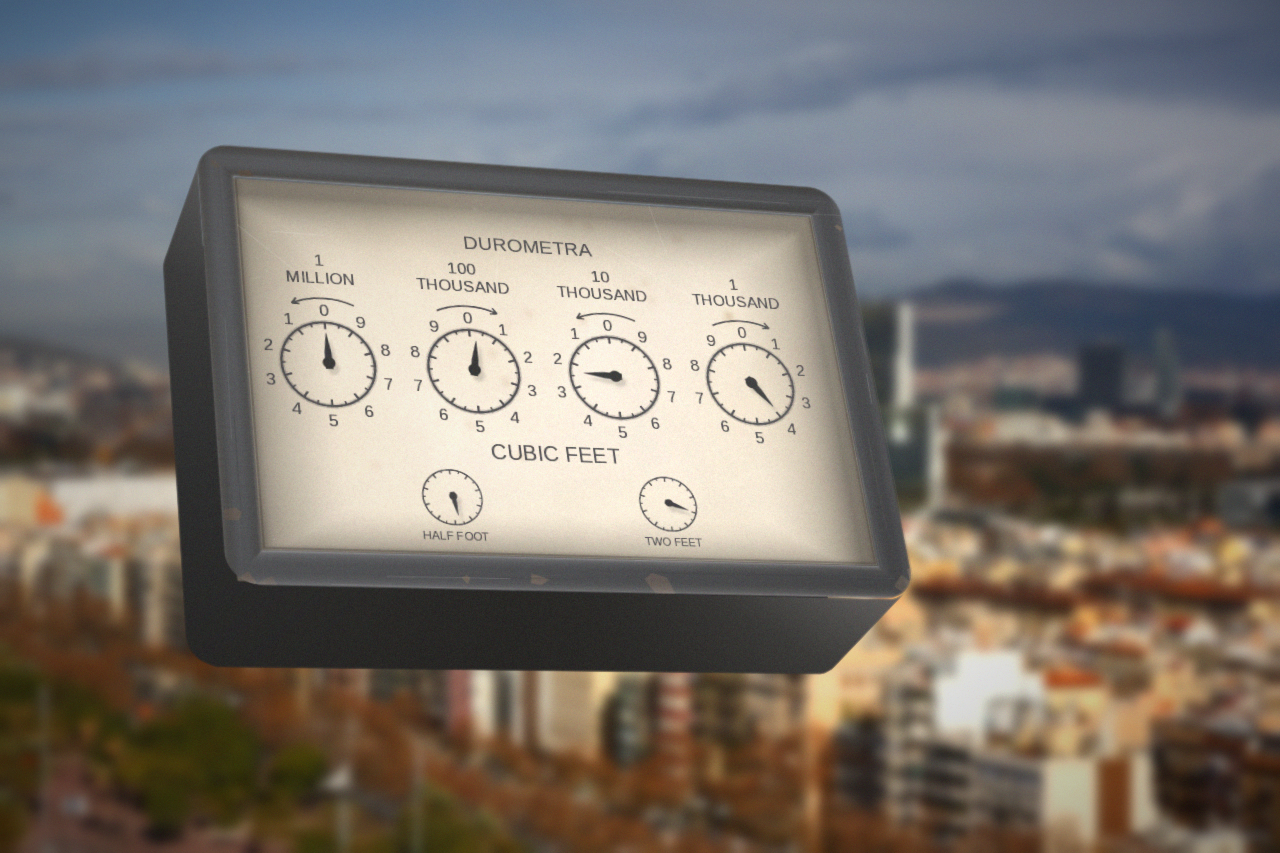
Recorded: {"value": 2400, "unit": "ft³"}
